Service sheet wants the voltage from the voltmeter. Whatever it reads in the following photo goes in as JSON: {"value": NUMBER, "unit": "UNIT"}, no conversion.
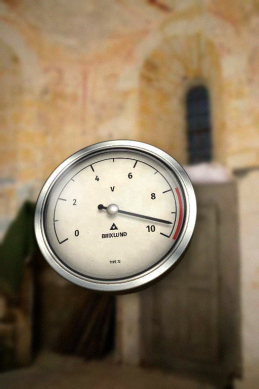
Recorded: {"value": 9.5, "unit": "V"}
